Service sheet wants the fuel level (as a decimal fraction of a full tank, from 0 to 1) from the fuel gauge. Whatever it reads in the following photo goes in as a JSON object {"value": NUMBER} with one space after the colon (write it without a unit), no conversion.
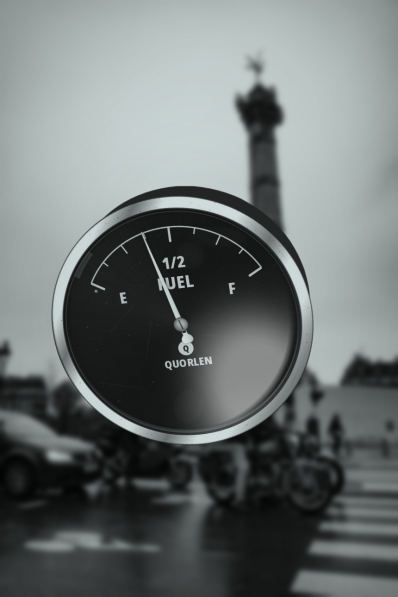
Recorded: {"value": 0.375}
